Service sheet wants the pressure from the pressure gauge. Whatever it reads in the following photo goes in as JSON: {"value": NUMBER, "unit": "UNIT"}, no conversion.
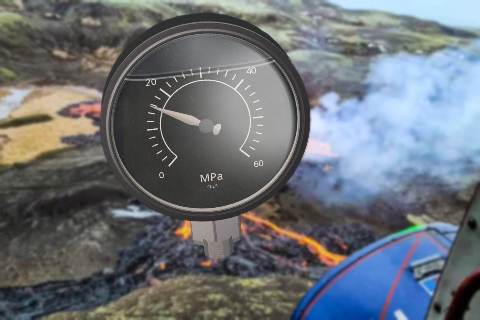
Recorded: {"value": 16, "unit": "MPa"}
